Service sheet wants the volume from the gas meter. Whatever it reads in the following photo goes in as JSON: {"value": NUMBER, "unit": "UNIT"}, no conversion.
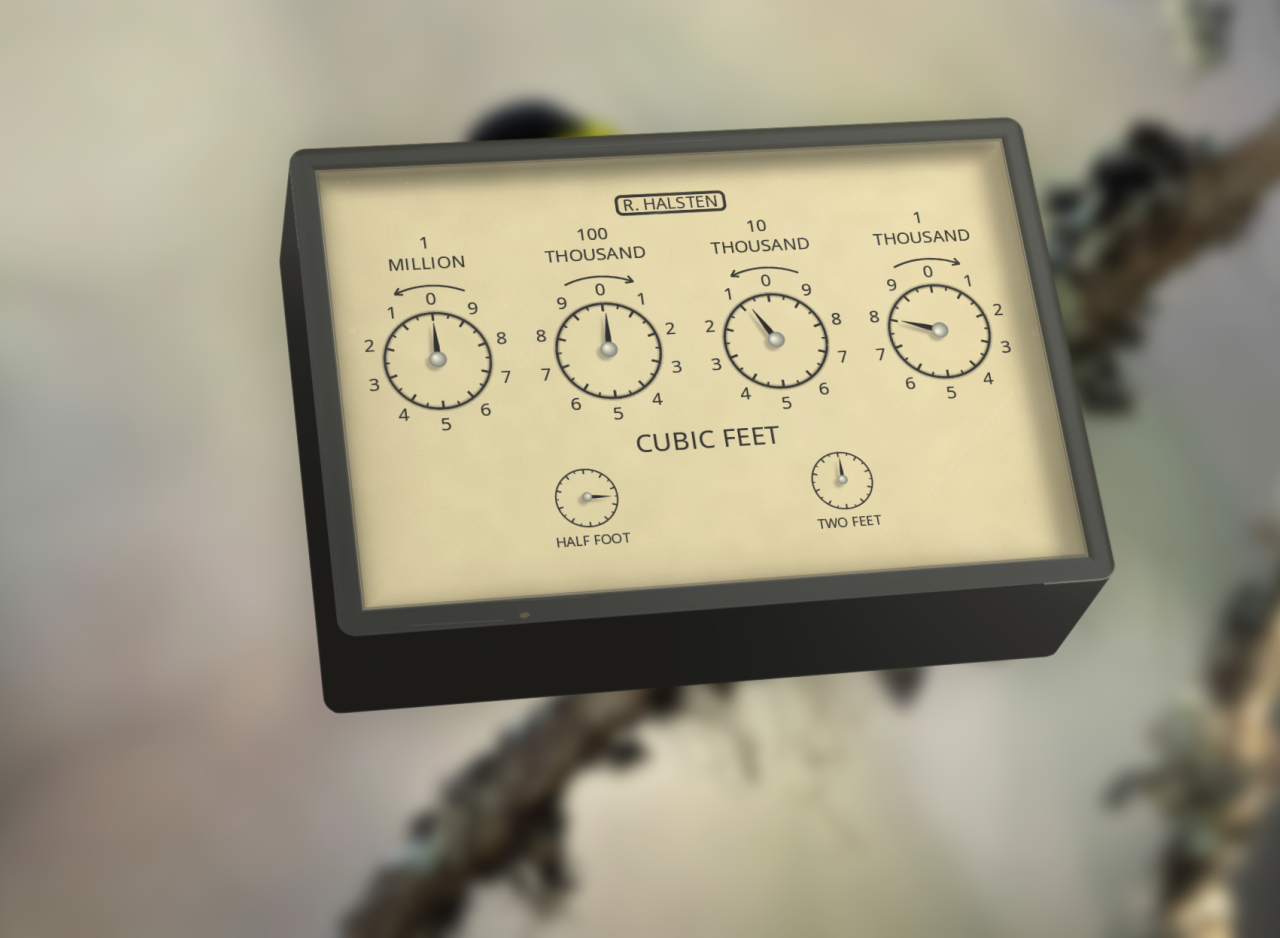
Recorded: {"value": 800, "unit": "ft³"}
